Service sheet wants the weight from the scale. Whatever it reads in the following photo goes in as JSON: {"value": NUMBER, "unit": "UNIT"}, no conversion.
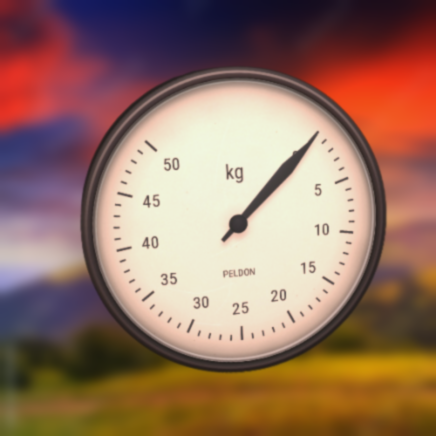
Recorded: {"value": 0, "unit": "kg"}
